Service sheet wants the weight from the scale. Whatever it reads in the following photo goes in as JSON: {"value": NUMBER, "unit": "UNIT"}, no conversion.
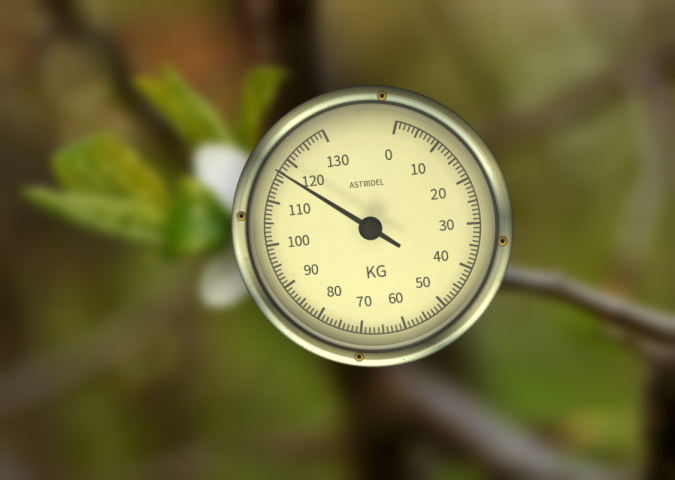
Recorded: {"value": 117, "unit": "kg"}
